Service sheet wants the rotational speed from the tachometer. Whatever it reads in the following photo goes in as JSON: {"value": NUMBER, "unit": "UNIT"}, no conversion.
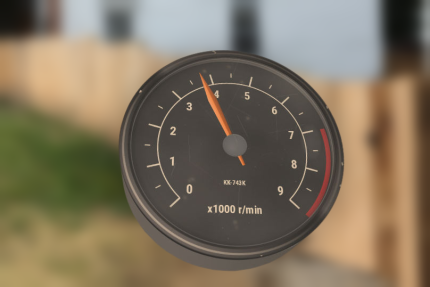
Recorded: {"value": 3750, "unit": "rpm"}
